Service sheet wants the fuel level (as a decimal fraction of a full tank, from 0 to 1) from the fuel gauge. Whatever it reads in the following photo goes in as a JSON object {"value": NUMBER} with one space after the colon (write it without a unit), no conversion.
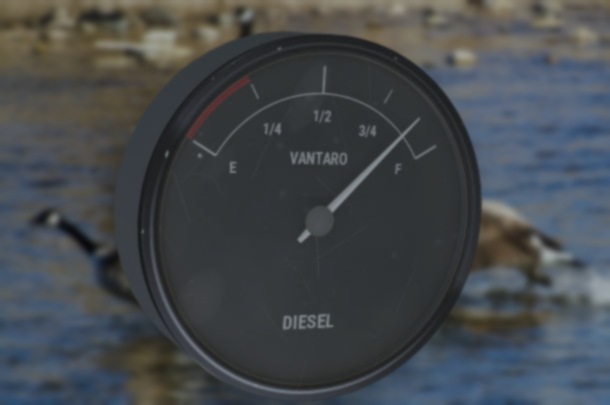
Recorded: {"value": 0.875}
